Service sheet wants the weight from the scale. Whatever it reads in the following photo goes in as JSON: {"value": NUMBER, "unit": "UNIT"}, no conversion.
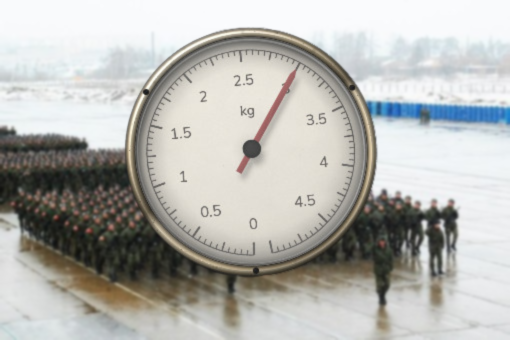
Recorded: {"value": 3, "unit": "kg"}
